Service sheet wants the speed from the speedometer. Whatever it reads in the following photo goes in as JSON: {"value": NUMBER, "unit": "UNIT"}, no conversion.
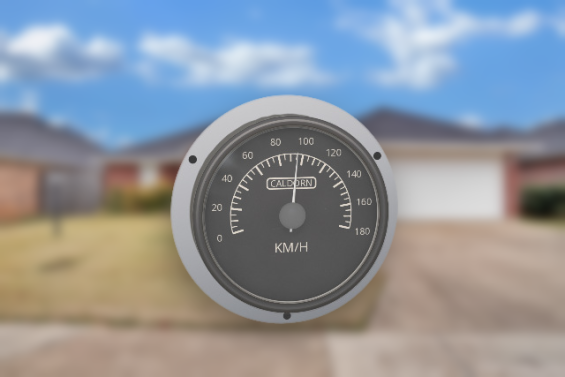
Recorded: {"value": 95, "unit": "km/h"}
